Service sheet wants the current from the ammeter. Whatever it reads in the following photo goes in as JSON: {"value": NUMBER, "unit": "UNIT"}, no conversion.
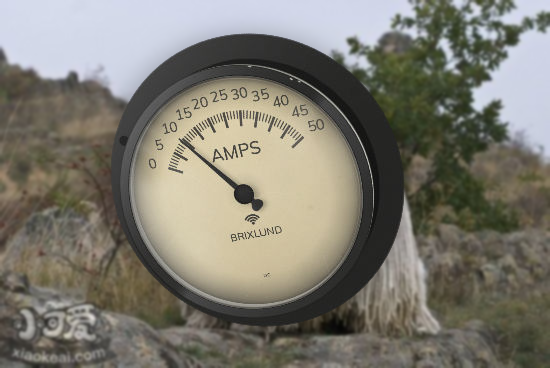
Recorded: {"value": 10, "unit": "A"}
